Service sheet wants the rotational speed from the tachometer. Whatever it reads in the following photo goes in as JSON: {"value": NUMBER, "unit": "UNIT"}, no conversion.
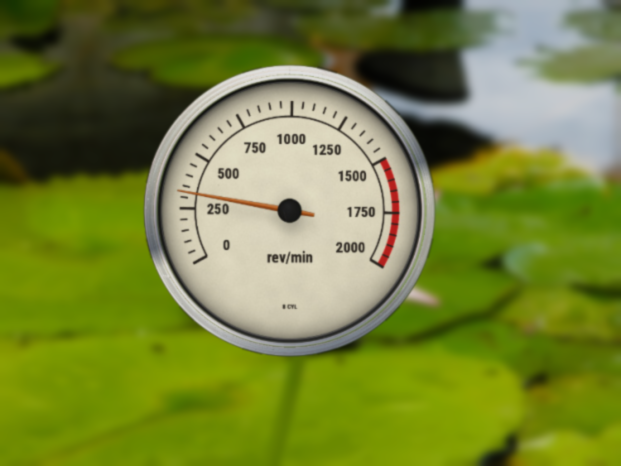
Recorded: {"value": 325, "unit": "rpm"}
